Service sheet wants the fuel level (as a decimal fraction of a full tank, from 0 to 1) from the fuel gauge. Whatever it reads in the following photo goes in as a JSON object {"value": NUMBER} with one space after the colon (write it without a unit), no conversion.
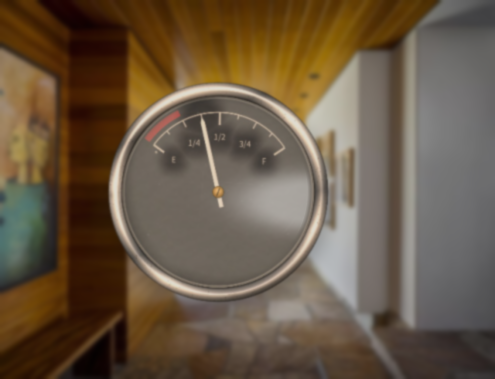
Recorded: {"value": 0.375}
